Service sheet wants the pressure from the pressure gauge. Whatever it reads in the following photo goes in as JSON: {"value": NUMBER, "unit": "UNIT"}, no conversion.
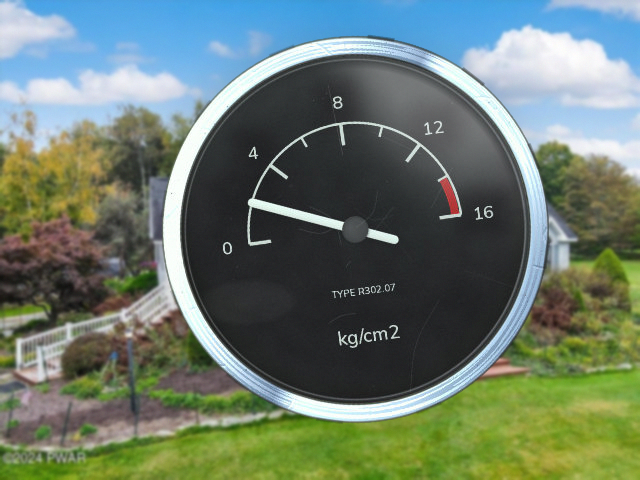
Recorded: {"value": 2, "unit": "kg/cm²"}
